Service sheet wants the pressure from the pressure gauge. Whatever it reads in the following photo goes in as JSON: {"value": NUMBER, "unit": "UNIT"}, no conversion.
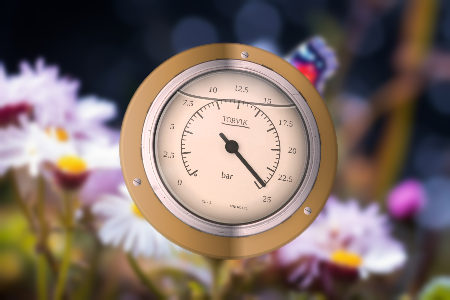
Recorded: {"value": 24.5, "unit": "bar"}
